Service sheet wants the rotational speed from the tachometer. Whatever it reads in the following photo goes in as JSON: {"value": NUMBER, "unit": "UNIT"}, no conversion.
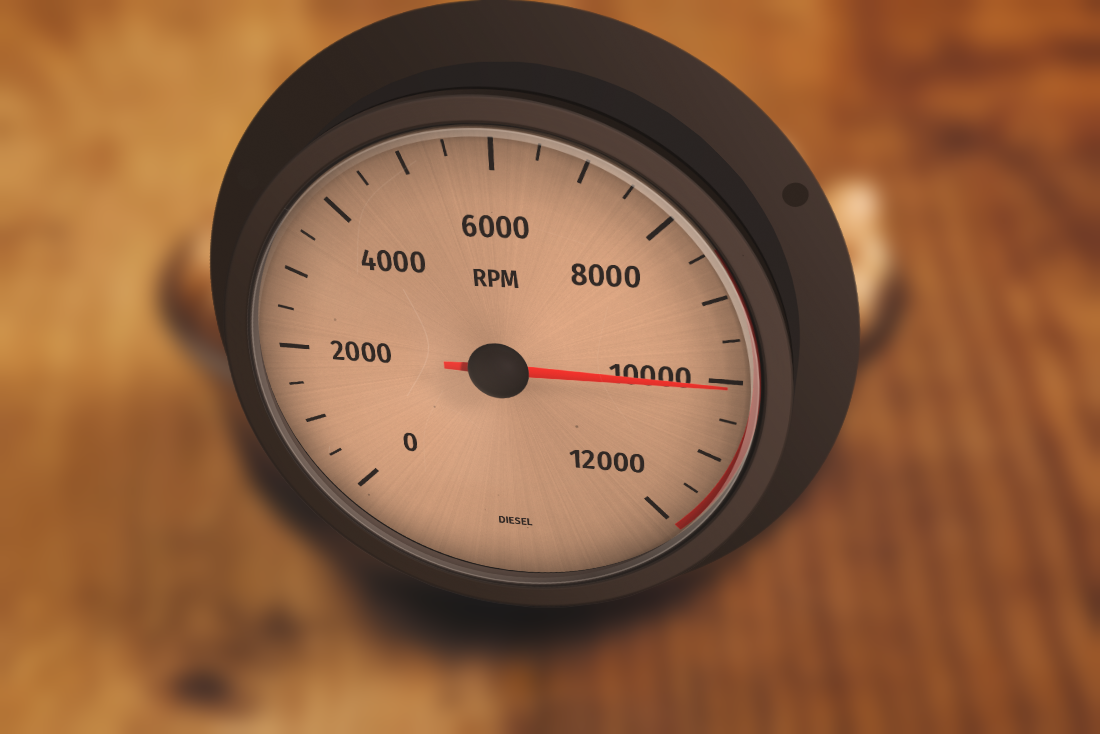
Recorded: {"value": 10000, "unit": "rpm"}
